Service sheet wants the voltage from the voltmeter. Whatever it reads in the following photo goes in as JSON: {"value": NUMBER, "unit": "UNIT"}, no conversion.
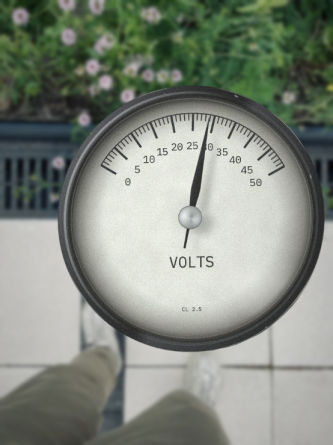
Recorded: {"value": 29, "unit": "V"}
